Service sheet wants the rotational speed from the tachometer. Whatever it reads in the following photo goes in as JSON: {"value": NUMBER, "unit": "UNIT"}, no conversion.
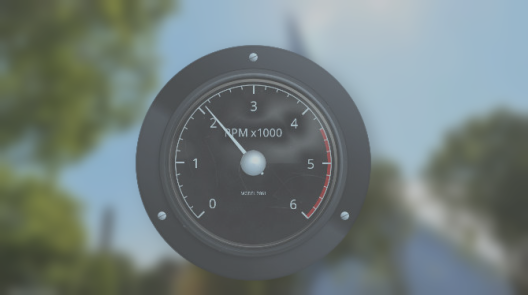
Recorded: {"value": 2100, "unit": "rpm"}
